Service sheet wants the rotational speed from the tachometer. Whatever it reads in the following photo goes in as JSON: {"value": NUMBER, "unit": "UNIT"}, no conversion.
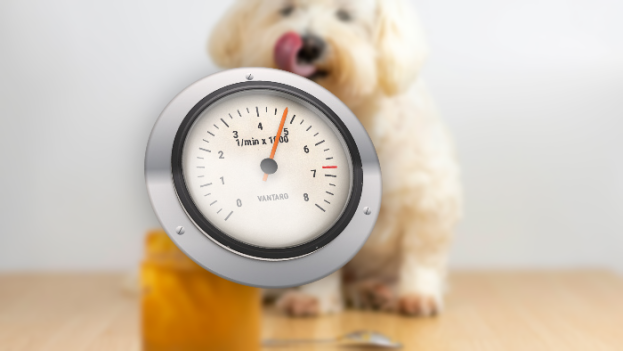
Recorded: {"value": 4750, "unit": "rpm"}
